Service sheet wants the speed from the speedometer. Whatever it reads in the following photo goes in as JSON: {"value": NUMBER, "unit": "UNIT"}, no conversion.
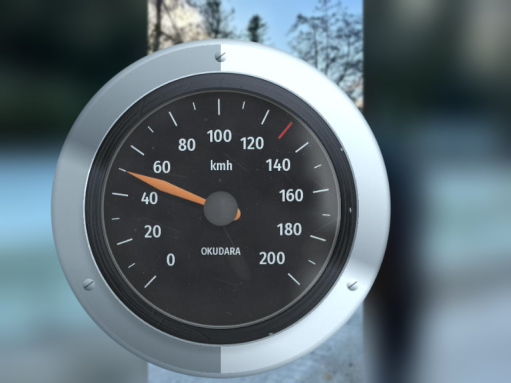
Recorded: {"value": 50, "unit": "km/h"}
